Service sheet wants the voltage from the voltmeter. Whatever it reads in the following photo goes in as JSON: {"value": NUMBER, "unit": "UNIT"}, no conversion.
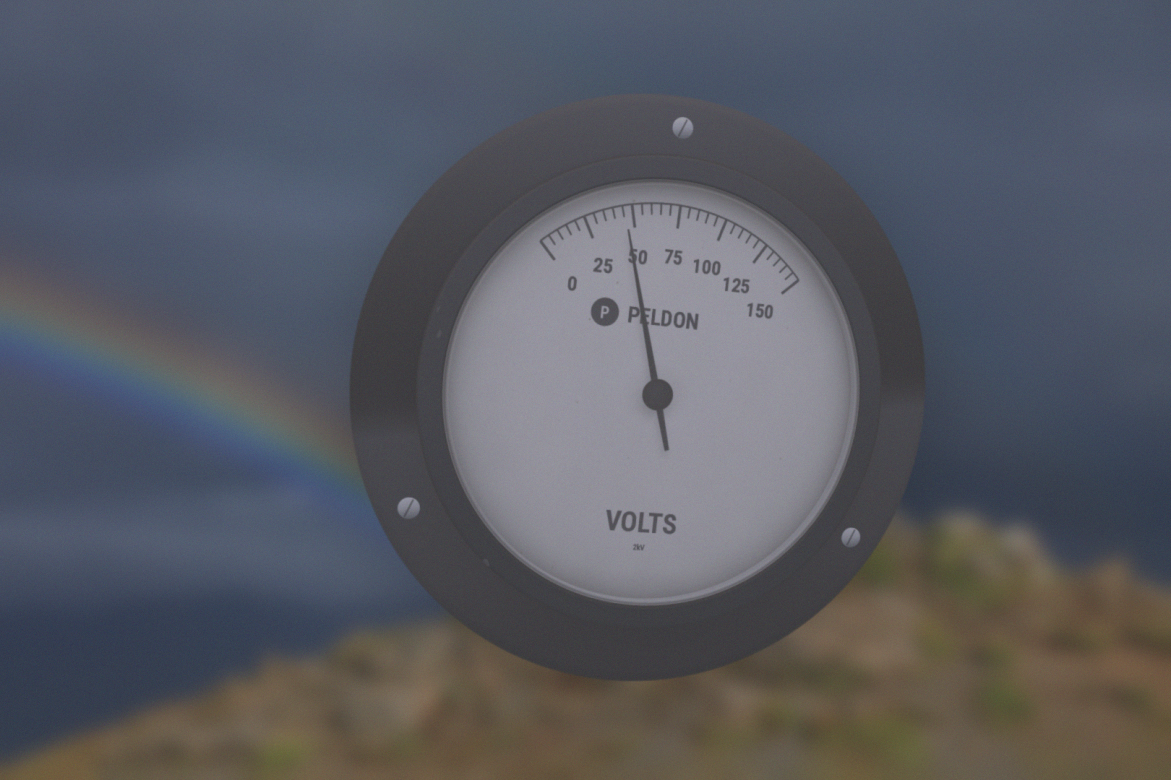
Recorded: {"value": 45, "unit": "V"}
